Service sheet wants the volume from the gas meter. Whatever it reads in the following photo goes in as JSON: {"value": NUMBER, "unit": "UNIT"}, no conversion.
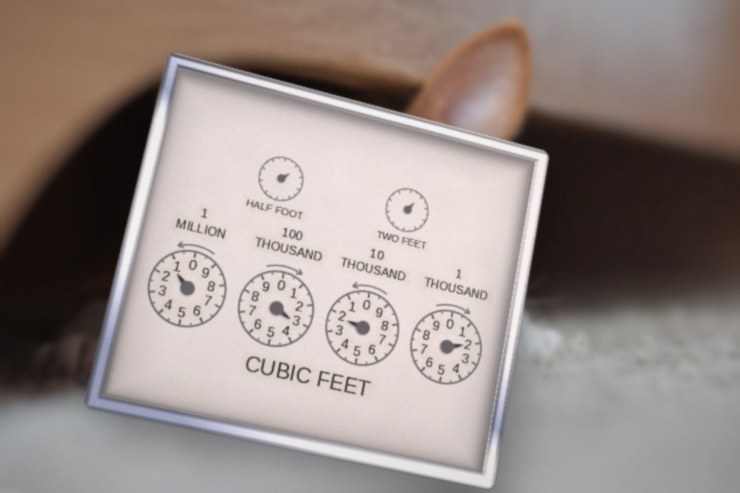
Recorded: {"value": 132200, "unit": "ft³"}
